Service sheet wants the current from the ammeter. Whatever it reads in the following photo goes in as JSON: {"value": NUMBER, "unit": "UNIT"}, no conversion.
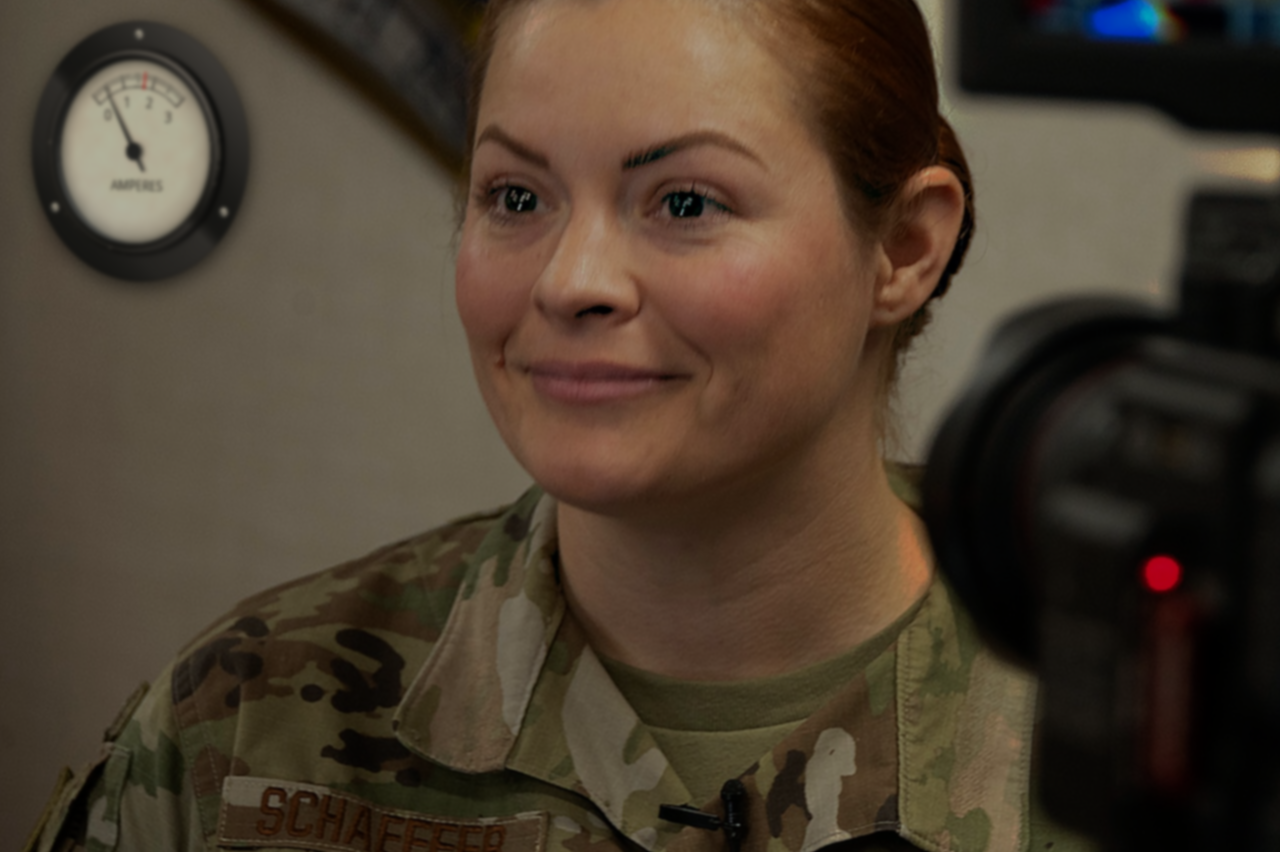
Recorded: {"value": 0.5, "unit": "A"}
